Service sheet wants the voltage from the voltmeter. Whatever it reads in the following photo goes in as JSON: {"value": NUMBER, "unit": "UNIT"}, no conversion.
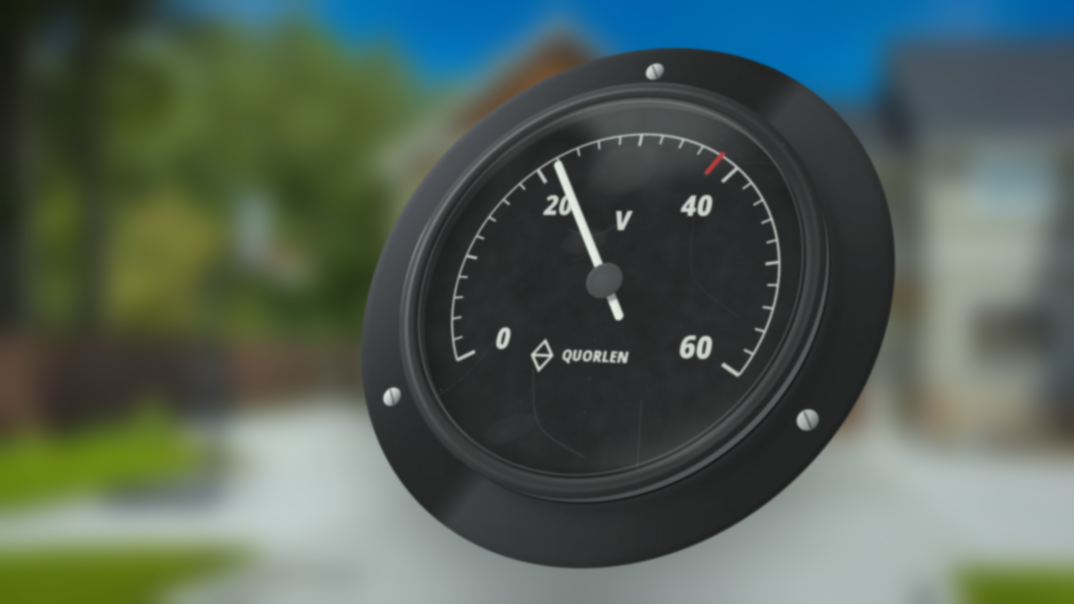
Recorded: {"value": 22, "unit": "V"}
